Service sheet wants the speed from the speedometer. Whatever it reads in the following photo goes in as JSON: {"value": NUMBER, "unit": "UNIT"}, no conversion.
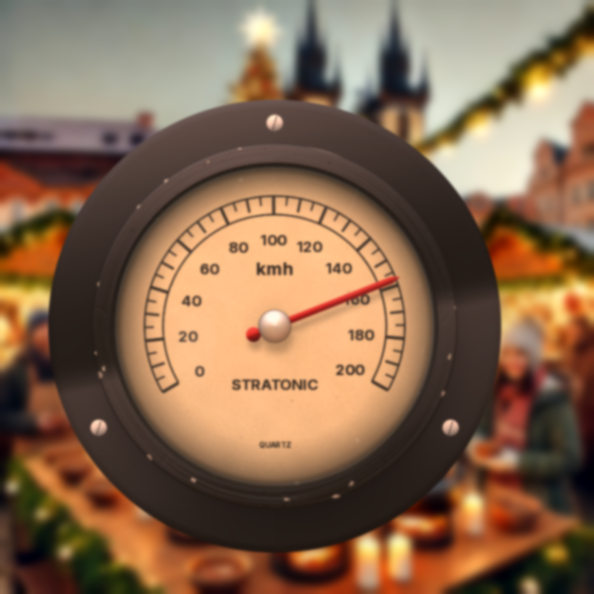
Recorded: {"value": 157.5, "unit": "km/h"}
